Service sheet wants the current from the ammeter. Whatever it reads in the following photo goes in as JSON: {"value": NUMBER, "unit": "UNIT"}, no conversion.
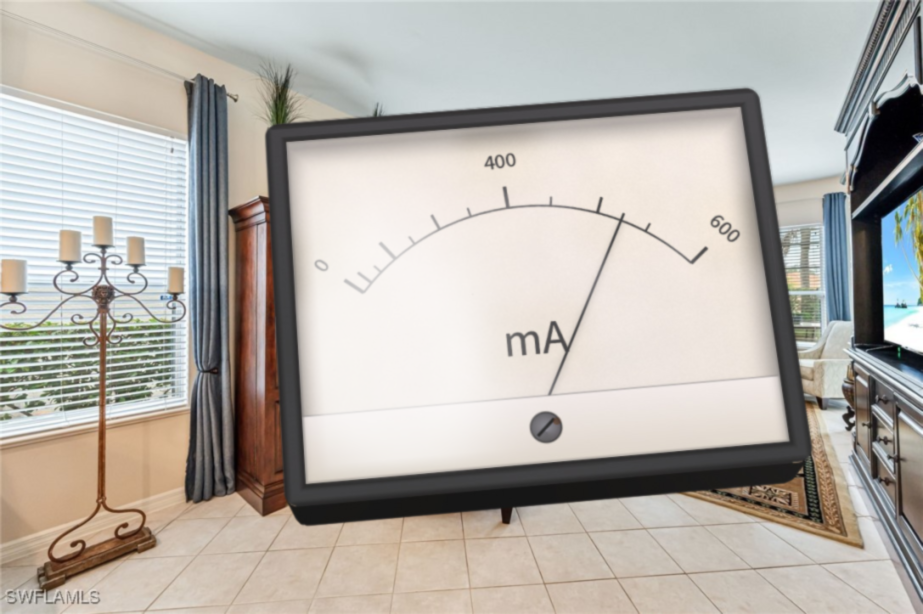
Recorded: {"value": 525, "unit": "mA"}
